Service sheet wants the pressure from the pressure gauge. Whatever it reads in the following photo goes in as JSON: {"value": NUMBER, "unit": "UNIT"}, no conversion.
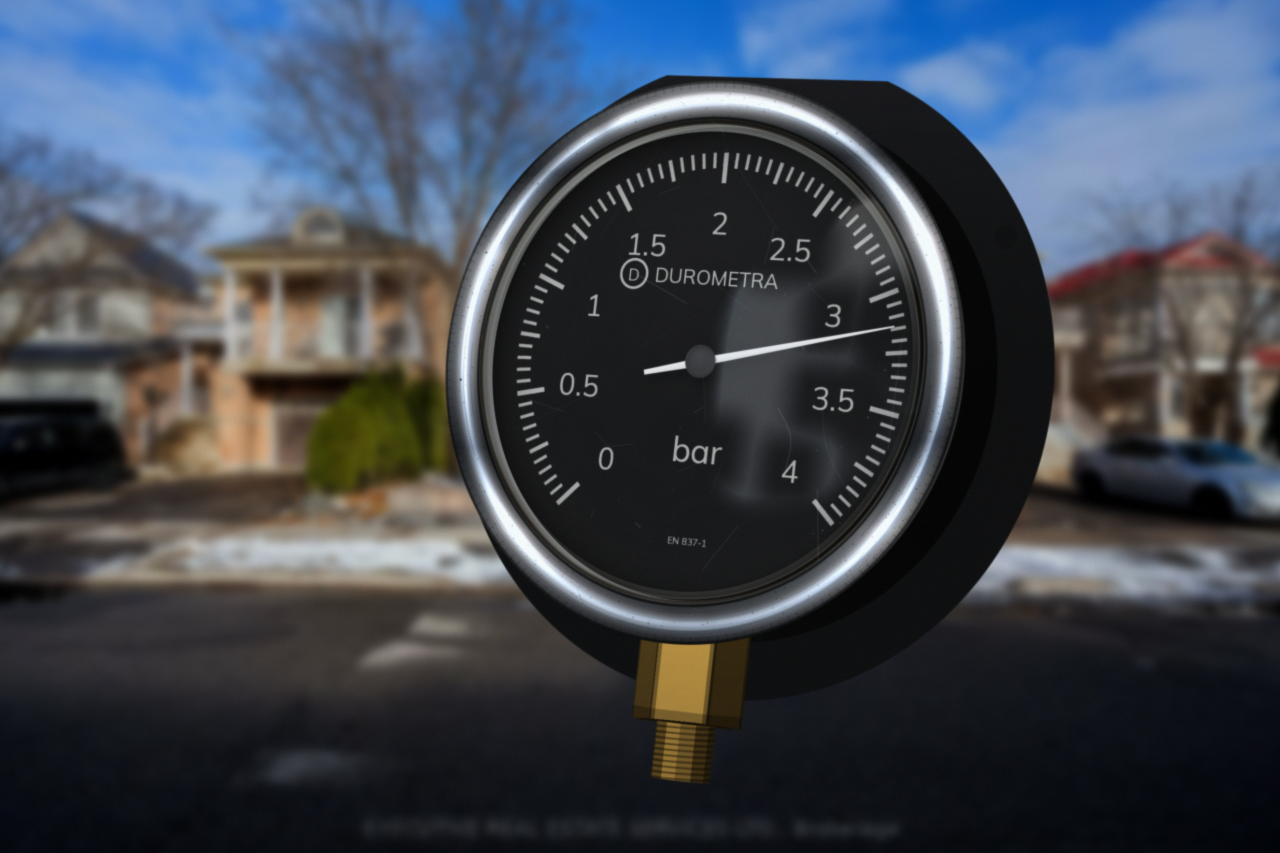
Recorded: {"value": 3.15, "unit": "bar"}
